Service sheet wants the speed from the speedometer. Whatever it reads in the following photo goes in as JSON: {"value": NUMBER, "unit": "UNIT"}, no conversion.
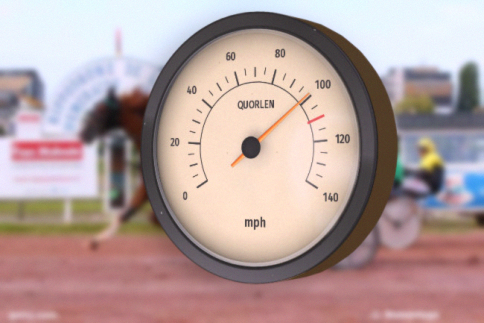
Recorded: {"value": 100, "unit": "mph"}
